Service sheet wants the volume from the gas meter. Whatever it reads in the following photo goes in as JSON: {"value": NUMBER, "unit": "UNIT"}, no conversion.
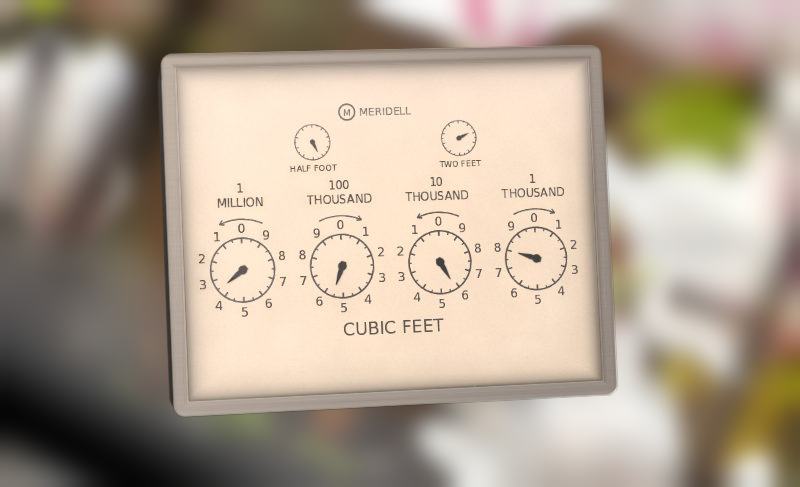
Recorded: {"value": 355800, "unit": "ft³"}
